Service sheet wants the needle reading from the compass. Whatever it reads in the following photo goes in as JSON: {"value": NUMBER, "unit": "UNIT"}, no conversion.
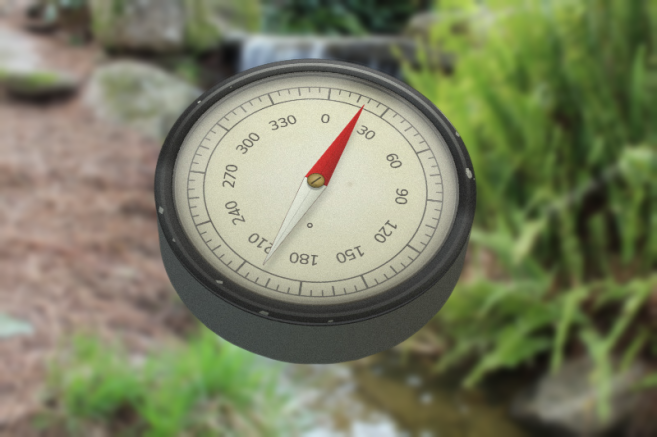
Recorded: {"value": 20, "unit": "°"}
